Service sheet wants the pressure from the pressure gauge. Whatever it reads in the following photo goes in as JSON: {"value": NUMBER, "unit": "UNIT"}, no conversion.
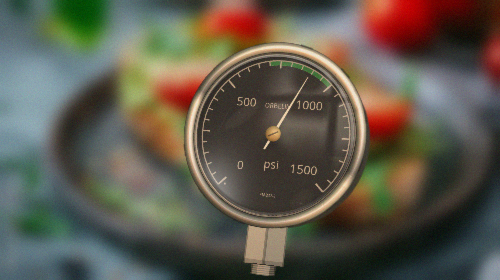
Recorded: {"value": 900, "unit": "psi"}
